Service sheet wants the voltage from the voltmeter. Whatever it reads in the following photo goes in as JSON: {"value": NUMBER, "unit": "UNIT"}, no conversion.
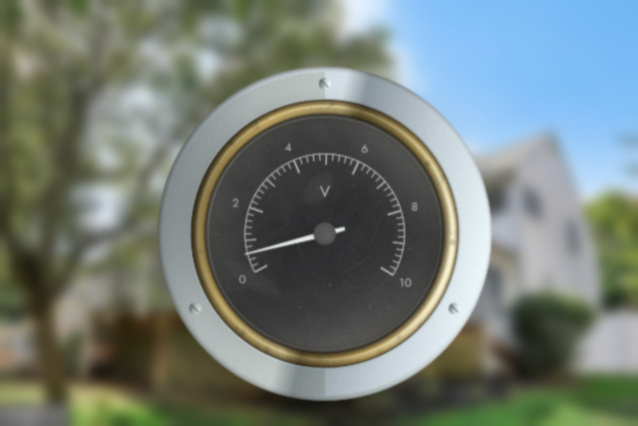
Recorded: {"value": 0.6, "unit": "V"}
